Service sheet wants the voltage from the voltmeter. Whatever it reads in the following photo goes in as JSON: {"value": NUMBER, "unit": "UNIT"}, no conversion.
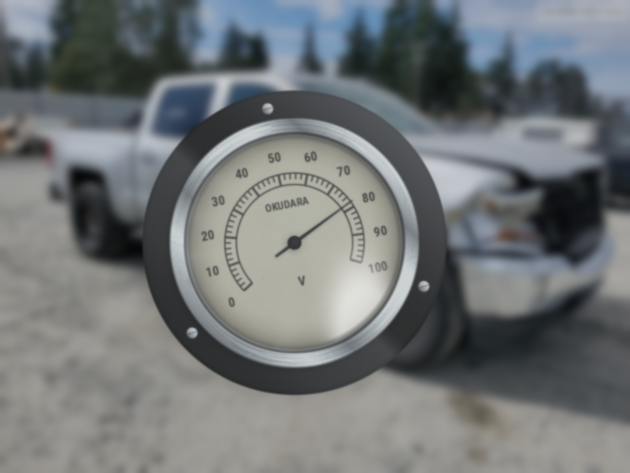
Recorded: {"value": 78, "unit": "V"}
